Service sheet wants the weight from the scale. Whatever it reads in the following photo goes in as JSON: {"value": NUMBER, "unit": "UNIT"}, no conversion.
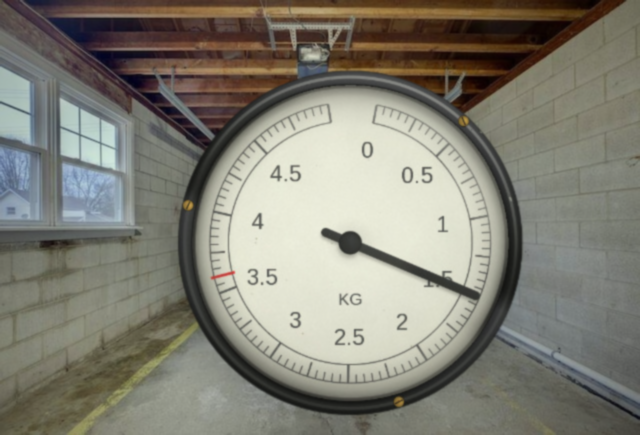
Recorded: {"value": 1.5, "unit": "kg"}
